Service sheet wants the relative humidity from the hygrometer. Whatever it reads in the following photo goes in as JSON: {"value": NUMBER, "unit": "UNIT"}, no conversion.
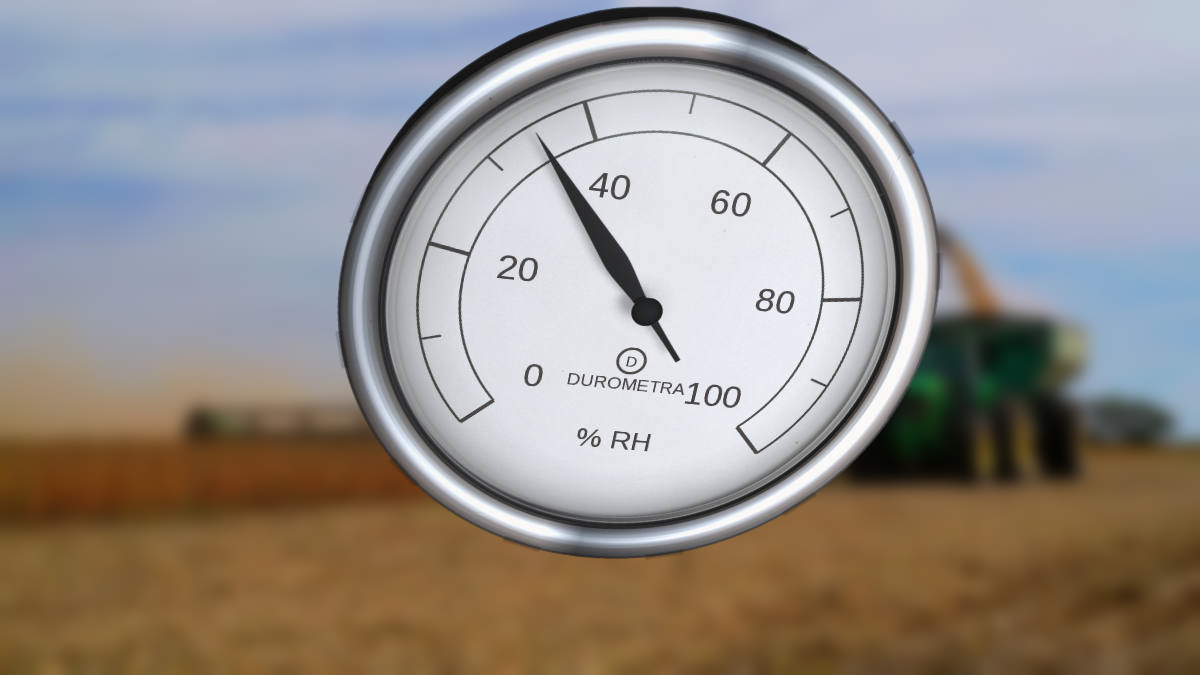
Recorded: {"value": 35, "unit": "%"}
